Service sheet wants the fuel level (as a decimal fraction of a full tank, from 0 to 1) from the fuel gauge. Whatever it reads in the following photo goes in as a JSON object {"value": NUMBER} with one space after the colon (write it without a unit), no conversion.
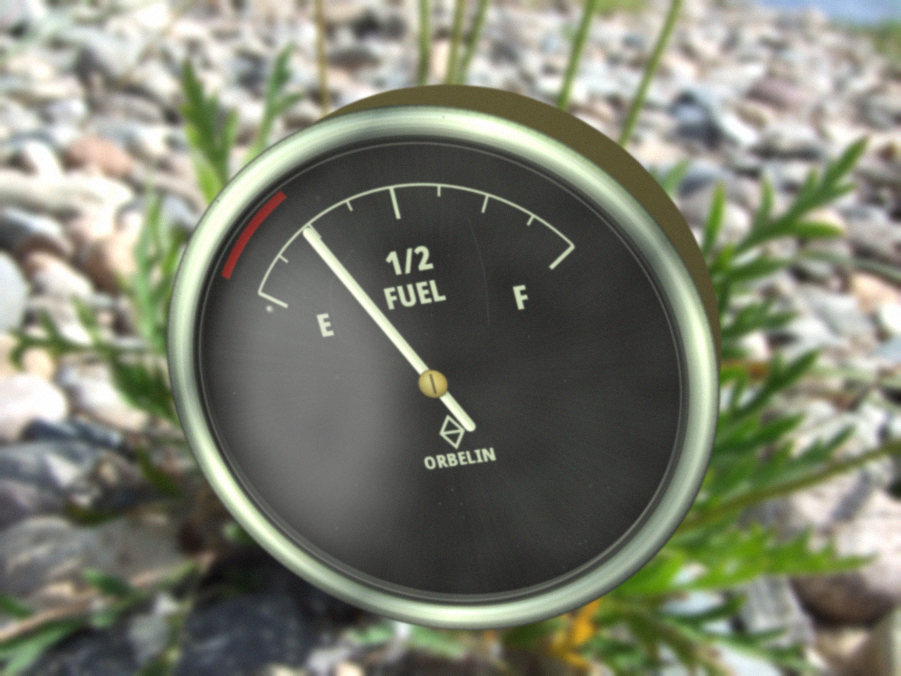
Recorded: {"value": 0.25}
